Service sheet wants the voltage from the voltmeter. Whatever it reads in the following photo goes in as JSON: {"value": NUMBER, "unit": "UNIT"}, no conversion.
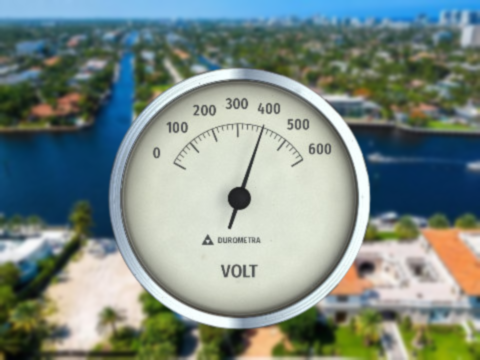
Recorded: {"value": 400, "unit": "V"}
